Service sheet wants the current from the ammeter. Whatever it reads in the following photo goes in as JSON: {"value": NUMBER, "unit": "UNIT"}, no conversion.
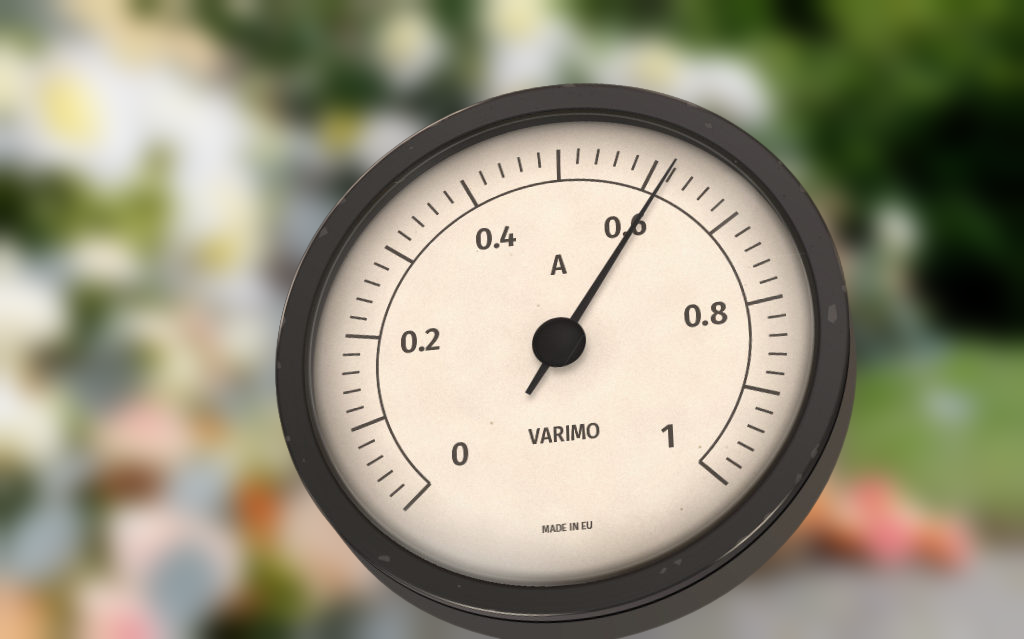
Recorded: {"value": 0.62, "unit": "A"}
